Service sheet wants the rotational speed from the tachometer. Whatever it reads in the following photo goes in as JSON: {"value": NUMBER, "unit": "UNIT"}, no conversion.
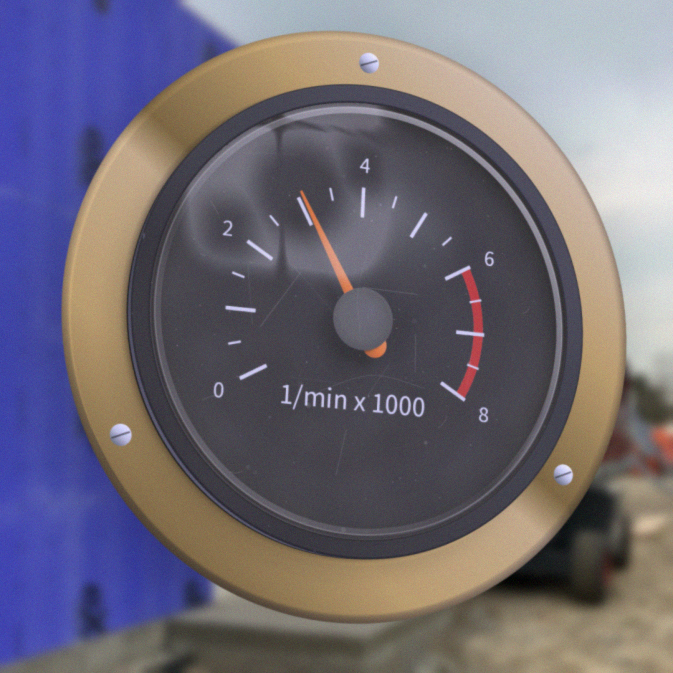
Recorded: {"value": 3000, "unit": "rpm"}
